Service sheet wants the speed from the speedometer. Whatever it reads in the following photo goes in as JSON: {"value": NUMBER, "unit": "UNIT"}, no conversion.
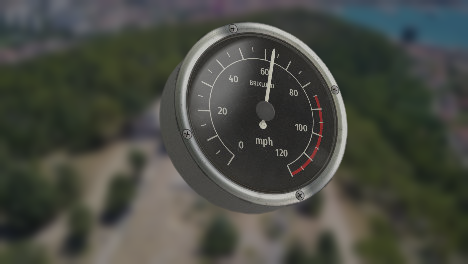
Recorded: {"value": 62.5, "unit": "mph"}
